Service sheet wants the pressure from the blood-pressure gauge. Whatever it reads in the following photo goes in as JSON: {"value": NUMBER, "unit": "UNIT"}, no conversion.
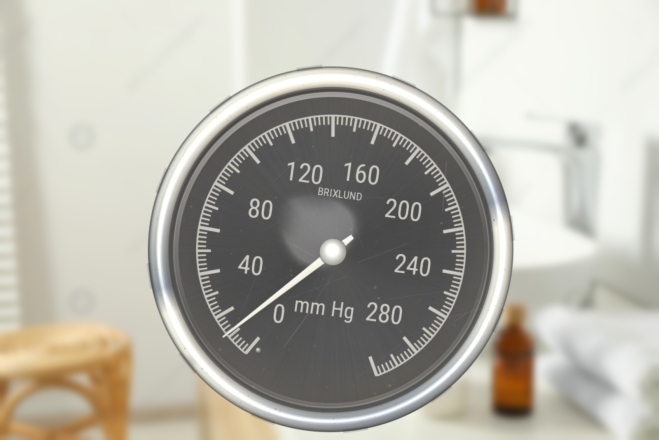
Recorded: {"value": 12, "unit": "mmHg"}
